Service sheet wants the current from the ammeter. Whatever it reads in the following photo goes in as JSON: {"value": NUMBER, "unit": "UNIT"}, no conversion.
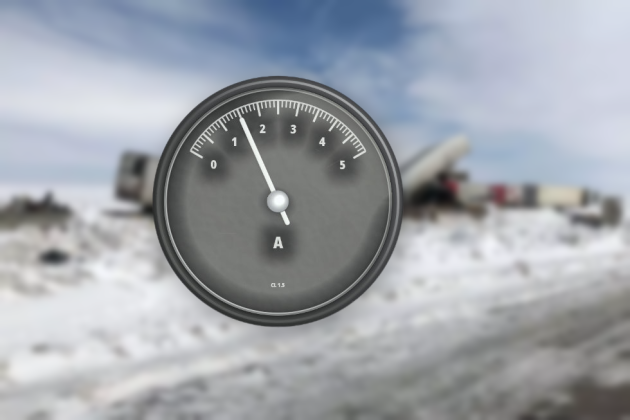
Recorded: {"value": 1.5, "unit": "A"}
